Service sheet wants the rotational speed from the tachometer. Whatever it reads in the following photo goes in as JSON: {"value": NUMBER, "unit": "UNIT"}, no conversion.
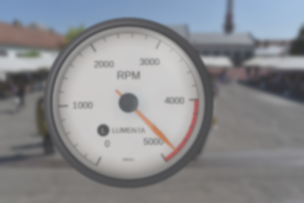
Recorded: {"value": 4800, "unit": "rpm"}
